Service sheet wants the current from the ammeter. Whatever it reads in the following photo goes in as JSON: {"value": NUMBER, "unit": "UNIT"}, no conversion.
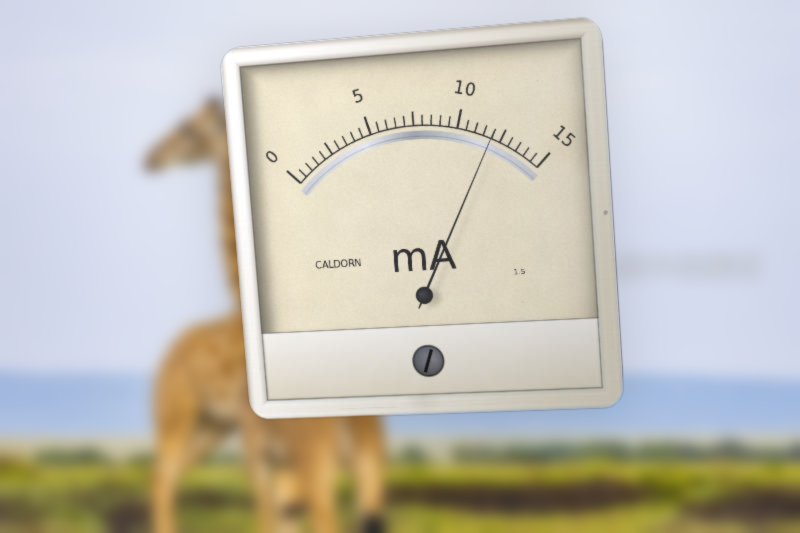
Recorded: {"value": 12, "unit": "mA"}
